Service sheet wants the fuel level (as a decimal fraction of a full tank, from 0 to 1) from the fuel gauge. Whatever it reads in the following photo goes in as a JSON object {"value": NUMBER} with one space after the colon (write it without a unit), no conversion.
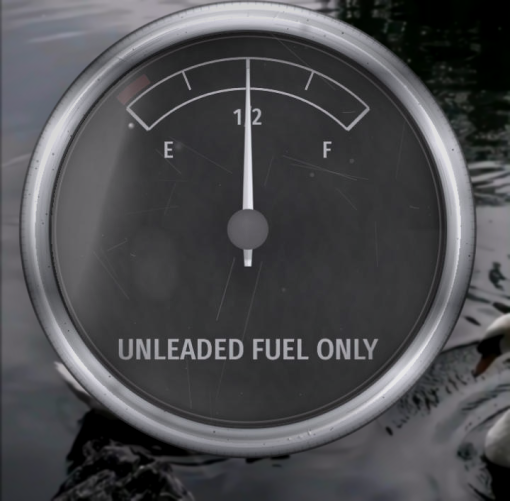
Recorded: {"value": 0.5}
